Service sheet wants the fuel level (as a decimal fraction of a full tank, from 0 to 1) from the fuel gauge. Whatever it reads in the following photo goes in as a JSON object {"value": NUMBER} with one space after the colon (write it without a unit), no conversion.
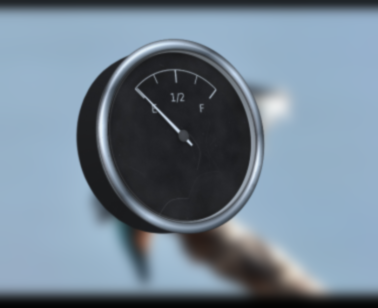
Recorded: {"value": 0}
